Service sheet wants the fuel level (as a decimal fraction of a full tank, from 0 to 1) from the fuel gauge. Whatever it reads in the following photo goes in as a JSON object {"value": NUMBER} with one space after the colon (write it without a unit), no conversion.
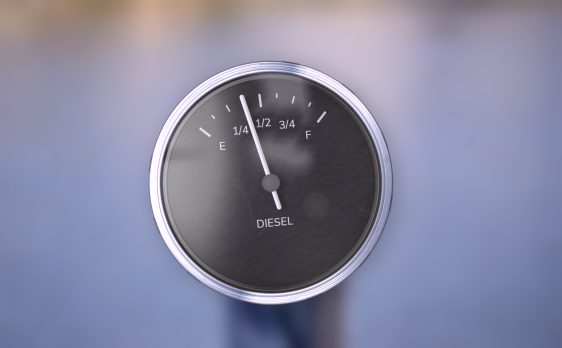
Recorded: {"value": 0.375}
